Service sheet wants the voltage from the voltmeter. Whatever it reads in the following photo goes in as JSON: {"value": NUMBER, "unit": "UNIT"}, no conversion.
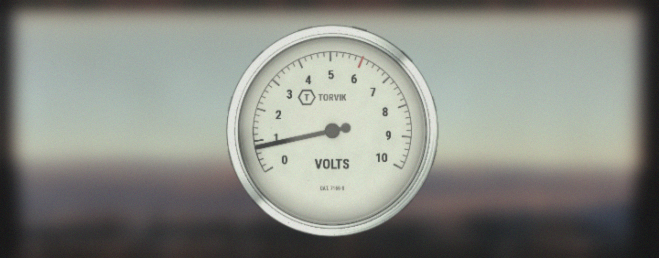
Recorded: {"value": 0.8, "unit": "V"}
